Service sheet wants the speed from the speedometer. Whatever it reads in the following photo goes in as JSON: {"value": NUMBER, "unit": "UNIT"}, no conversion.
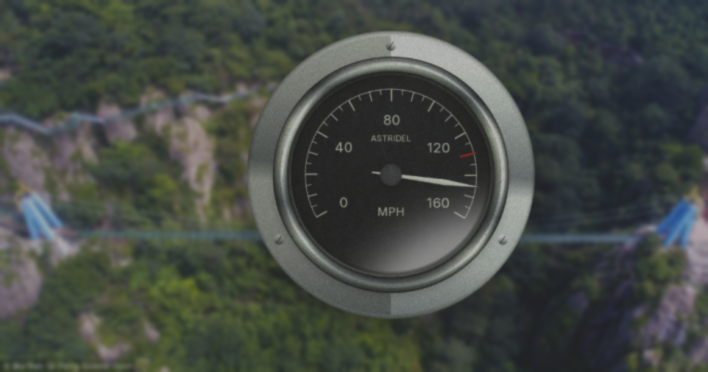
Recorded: {"value": 145, "unit": "mph"}
